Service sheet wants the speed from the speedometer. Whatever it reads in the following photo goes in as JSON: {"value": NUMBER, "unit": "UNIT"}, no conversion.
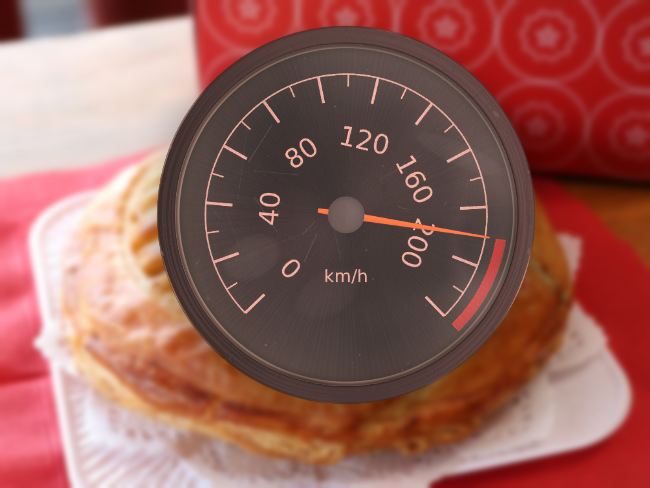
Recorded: {"value": 190, "unit": "km/h"}
